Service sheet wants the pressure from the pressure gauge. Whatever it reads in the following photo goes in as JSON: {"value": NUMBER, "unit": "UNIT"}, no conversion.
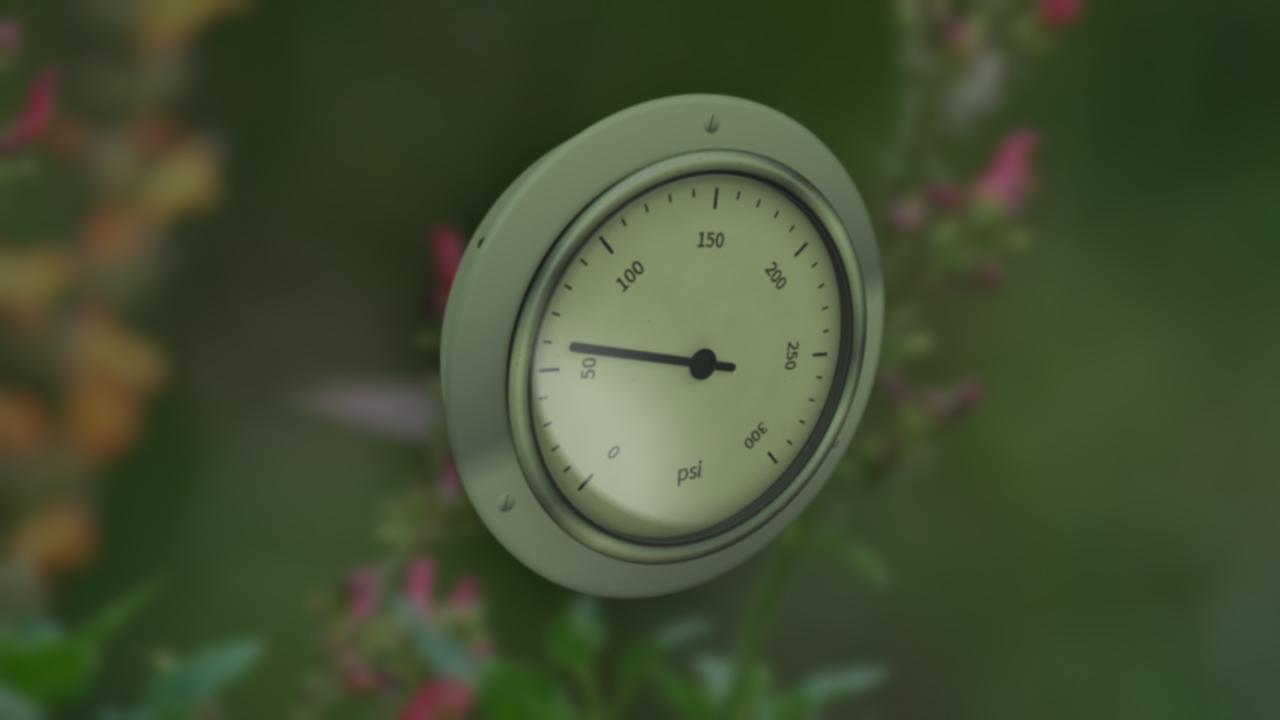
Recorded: {"value": 60, "unit": "psi"}
